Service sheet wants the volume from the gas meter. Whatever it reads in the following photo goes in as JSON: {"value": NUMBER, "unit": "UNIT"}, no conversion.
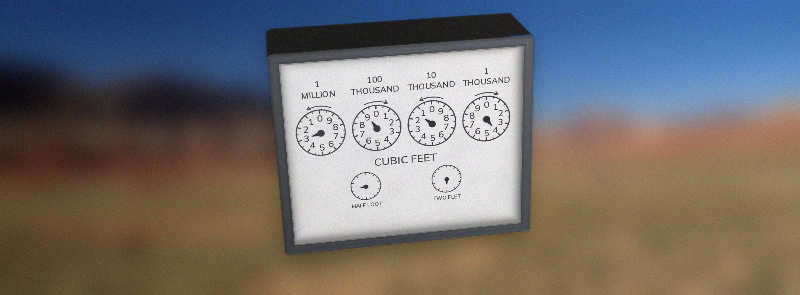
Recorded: {"value": 291400, "unit": "ft³"}
